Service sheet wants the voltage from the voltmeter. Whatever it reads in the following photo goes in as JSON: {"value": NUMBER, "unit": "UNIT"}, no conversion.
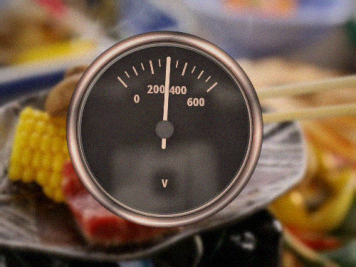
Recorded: {"value": 300, "unit": "V"}
